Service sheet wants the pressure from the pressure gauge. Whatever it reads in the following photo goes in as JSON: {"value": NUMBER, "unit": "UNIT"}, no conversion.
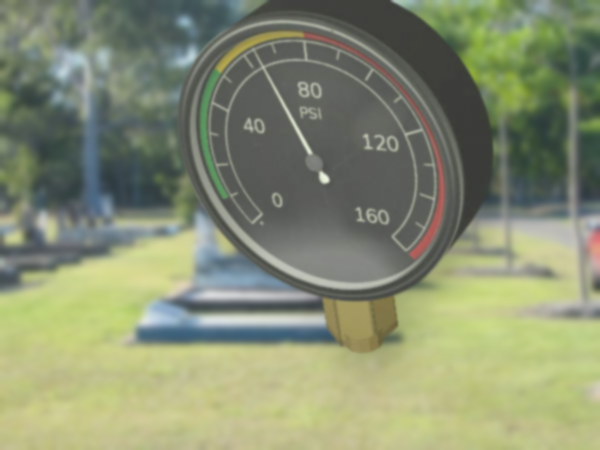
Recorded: {"value": 65, "unit": "psi"}
